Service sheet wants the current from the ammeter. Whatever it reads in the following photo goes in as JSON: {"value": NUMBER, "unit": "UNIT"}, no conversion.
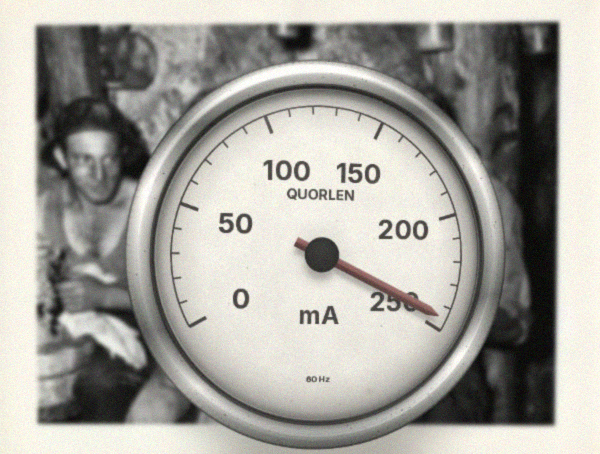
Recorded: {"value": 245, "unit": "mA"}
